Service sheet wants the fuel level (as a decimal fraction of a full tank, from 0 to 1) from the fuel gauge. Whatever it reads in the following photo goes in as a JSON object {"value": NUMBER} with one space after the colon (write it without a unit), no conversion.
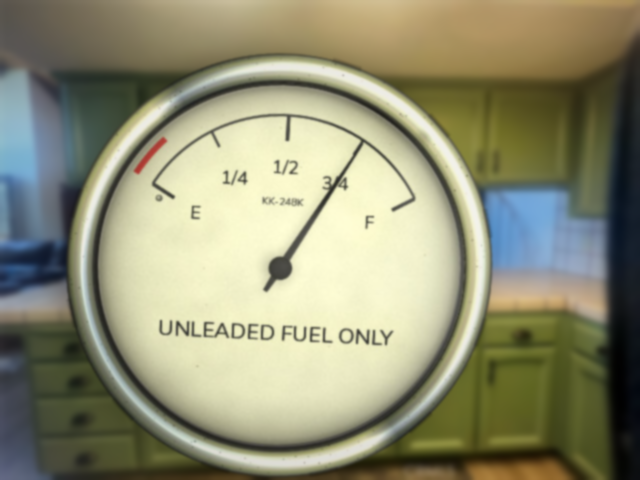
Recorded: {"value": 0.75}
